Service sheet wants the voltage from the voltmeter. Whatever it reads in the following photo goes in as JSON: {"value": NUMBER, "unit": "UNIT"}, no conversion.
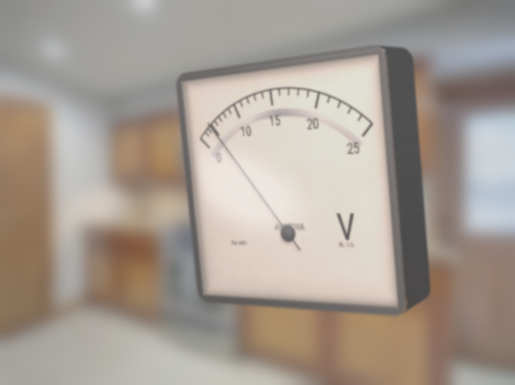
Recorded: {"value": 5, "unit": "V"}
